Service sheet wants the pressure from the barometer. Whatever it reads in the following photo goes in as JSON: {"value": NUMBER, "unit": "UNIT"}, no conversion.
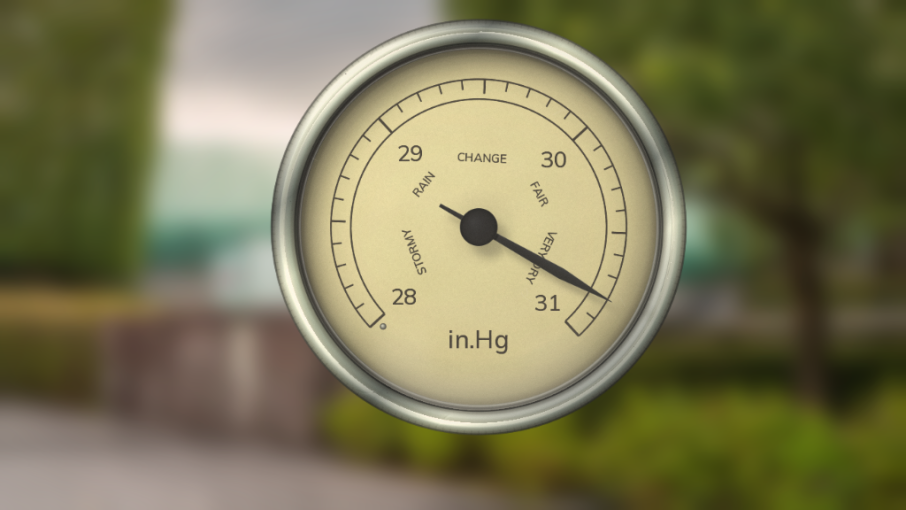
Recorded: {"value": 30.8, "unit": "inHg"}
